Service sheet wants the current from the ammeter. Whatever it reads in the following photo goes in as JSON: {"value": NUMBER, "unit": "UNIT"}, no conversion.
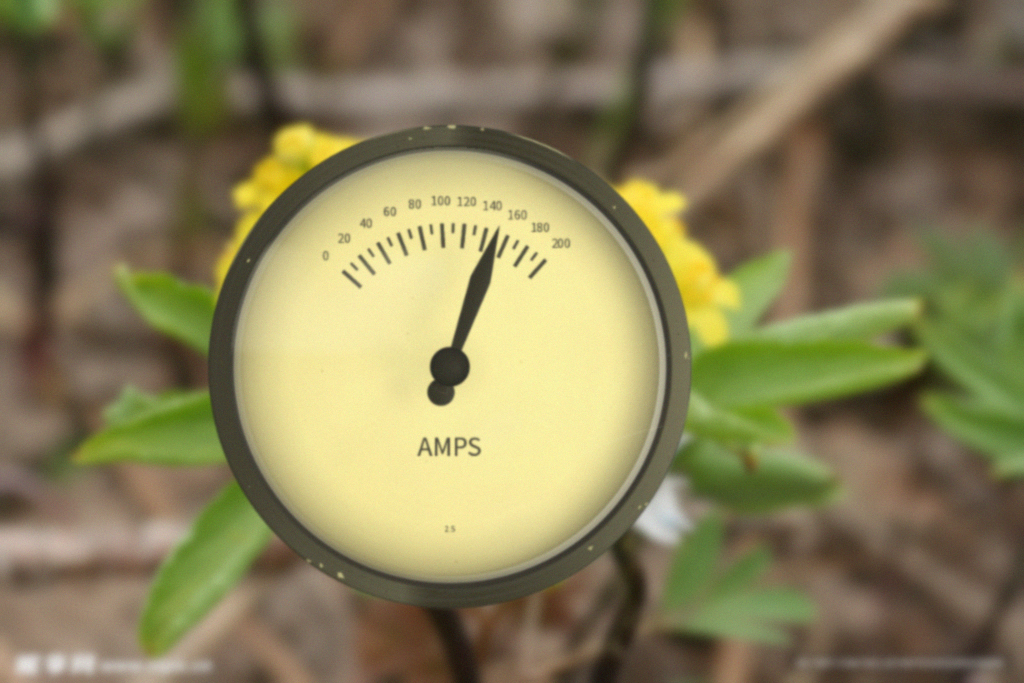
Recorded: {"value": 150, "unit": "A"}
